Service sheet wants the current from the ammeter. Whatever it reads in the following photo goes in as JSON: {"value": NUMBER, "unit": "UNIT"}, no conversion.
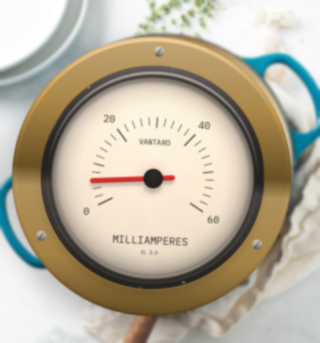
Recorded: {"value": 6, "unit": "mA"}
